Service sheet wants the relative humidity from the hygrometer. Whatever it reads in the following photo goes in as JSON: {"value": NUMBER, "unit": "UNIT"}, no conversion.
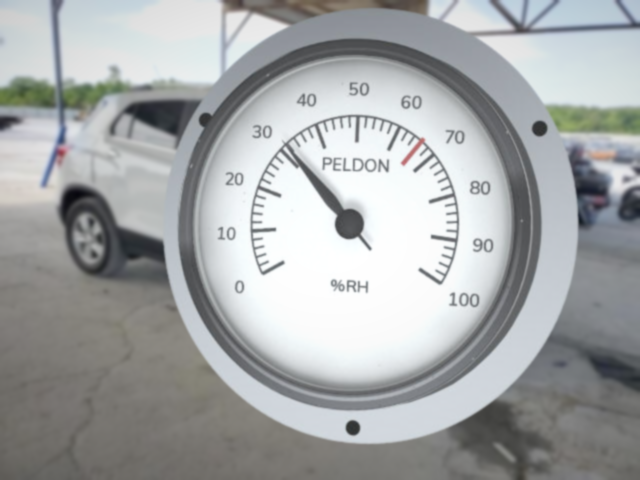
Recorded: {"value": 32, "unit": "%"}
